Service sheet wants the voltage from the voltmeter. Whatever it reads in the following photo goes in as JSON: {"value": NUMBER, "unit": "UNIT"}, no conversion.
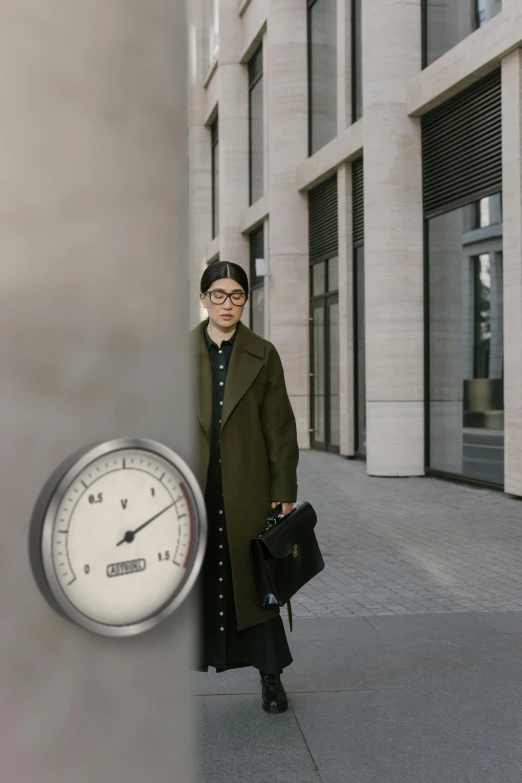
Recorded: {"value": 1.15, "unit": "V"}
